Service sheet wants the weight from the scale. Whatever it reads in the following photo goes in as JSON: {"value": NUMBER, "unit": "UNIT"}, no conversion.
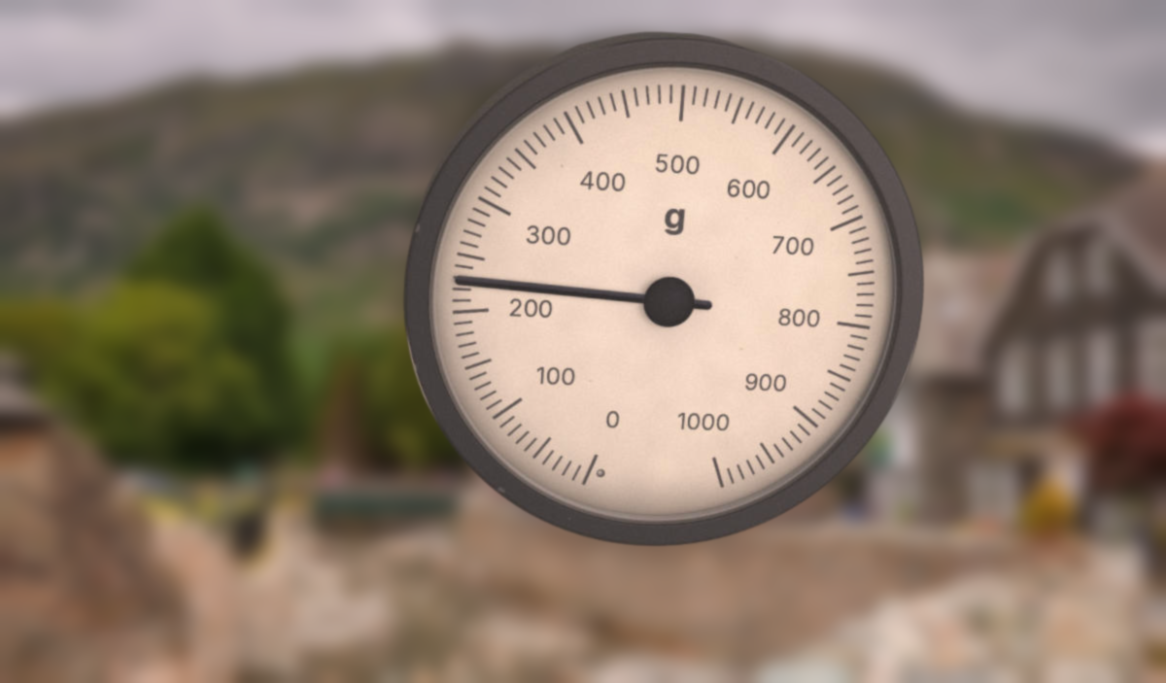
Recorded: {"value": 230, "unit": "g"}
